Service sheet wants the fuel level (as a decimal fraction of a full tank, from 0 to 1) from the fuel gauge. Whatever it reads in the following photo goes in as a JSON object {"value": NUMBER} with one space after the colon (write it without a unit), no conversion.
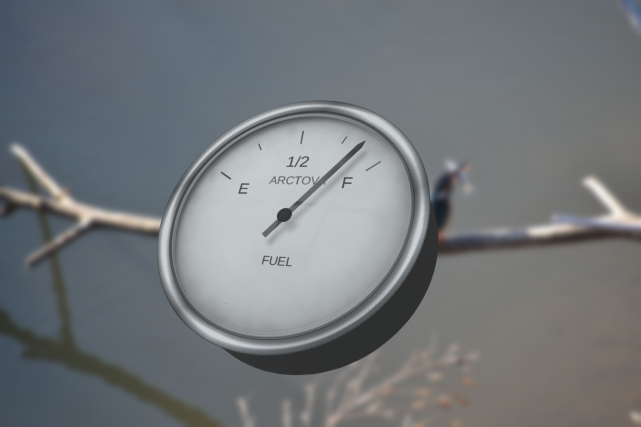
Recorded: {"value": 0.875}
